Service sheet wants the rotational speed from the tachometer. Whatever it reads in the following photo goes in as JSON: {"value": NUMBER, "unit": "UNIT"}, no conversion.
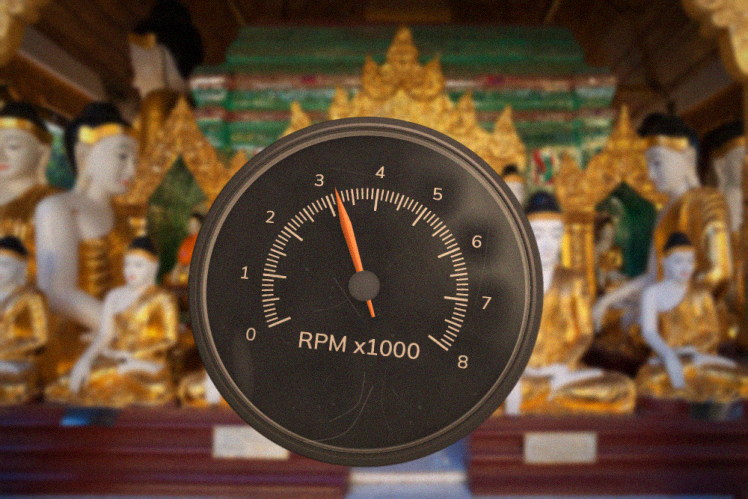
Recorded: {"value": 3200, "unit": "rpm"}
